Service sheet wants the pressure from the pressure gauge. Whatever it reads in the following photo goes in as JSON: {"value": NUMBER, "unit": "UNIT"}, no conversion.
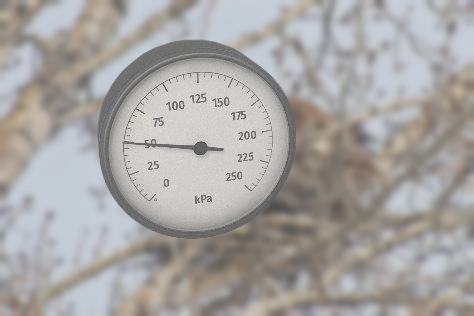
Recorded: {"value": 50, "unit": "kPa"}
